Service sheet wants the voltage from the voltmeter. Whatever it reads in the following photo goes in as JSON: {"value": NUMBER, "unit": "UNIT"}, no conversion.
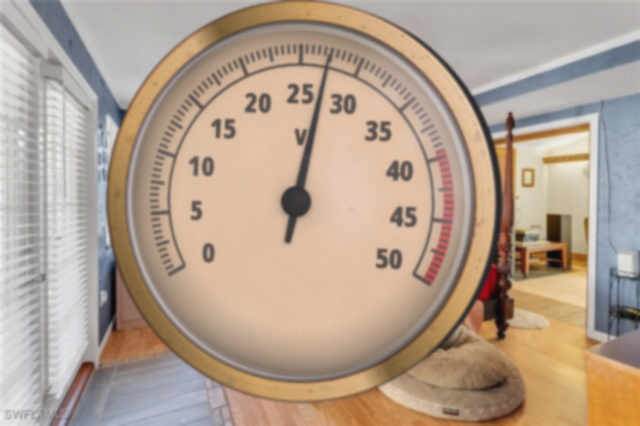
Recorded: {"value": 27.5, "unit": "V"}
